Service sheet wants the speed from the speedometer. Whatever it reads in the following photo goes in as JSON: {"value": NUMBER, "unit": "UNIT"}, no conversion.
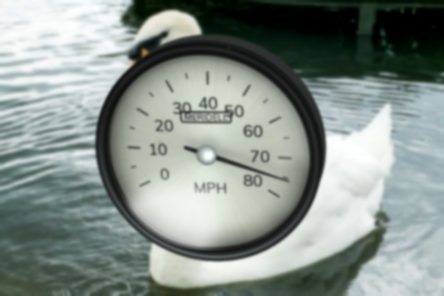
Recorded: {"value": 75, "unit": "mph"}
